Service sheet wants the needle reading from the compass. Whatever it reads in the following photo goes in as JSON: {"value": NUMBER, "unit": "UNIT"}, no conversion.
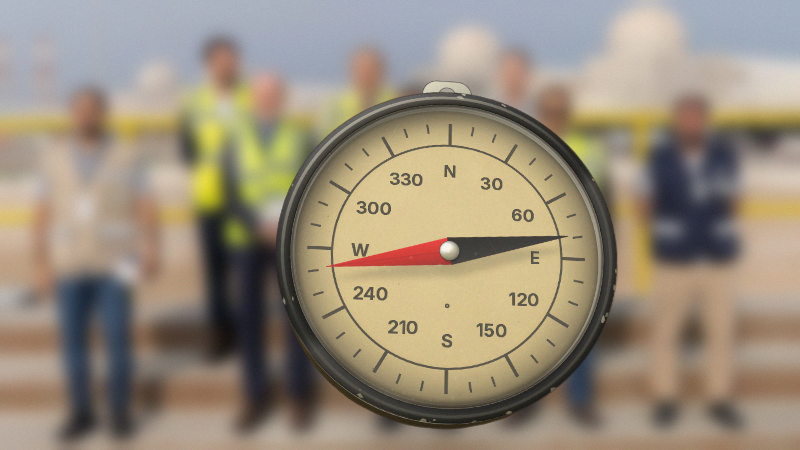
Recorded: {"value": 260, "unit": "°"}
